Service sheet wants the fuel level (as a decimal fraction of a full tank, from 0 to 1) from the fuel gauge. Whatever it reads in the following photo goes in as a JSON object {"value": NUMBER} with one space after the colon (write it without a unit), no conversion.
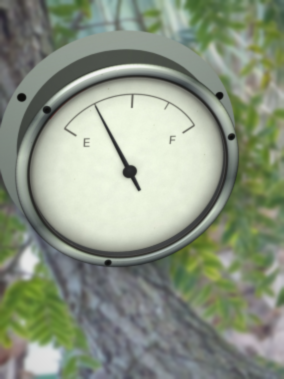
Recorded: {"value": 0.25}
